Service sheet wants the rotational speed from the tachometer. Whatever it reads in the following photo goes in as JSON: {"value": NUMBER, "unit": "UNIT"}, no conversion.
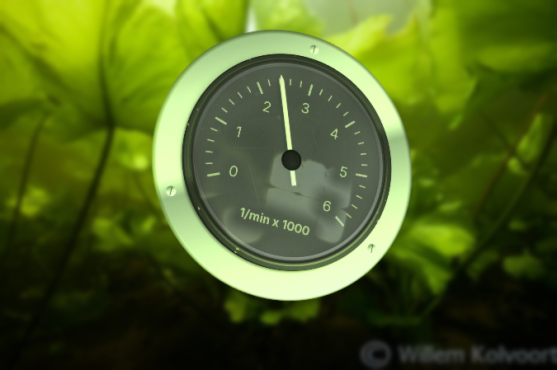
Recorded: {"value": 2400, "unit": "rpm"}
